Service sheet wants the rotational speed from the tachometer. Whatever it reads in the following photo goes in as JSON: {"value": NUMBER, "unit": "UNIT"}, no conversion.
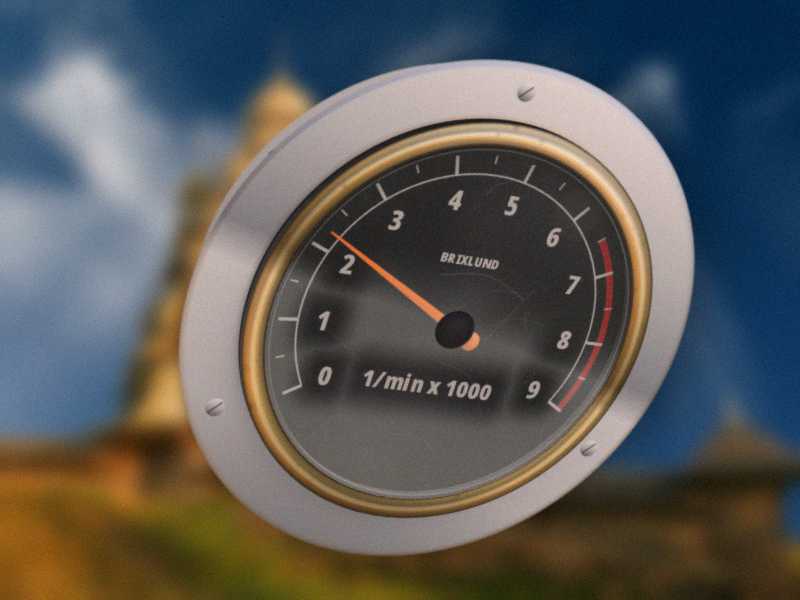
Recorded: {"value": 2250, "unit": "rpm"}
